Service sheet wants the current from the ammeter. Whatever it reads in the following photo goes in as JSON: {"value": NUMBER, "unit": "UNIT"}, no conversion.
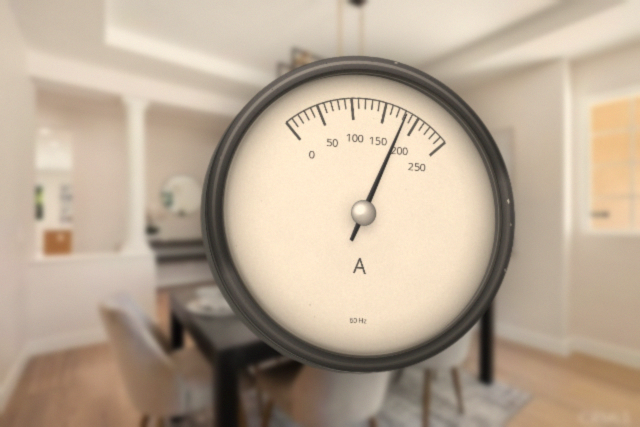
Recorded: {"value": 180, "unit": "A"}
